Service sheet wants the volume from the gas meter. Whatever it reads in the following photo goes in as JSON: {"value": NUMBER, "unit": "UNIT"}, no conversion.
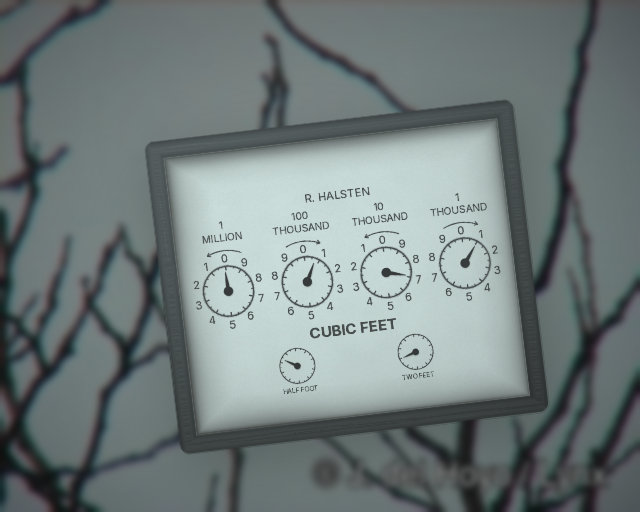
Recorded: {"value": 7100, "unit": "ft³"}
